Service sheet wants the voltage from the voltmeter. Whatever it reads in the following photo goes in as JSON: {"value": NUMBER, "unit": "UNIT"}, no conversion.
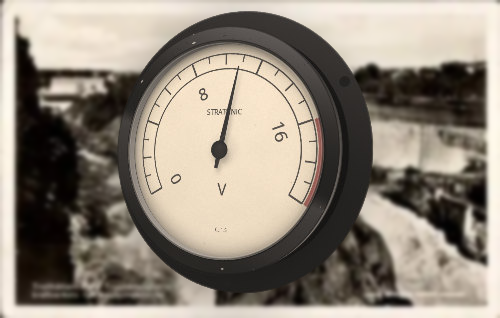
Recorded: {"value": 11, "unit": "V"}
